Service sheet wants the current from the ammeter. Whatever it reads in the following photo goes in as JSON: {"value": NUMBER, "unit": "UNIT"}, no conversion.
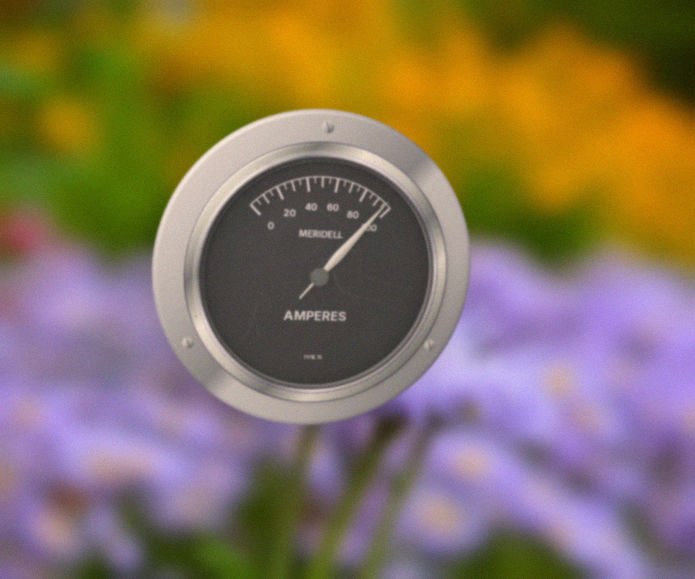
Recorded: {"value": 95, "unit": "A"}
